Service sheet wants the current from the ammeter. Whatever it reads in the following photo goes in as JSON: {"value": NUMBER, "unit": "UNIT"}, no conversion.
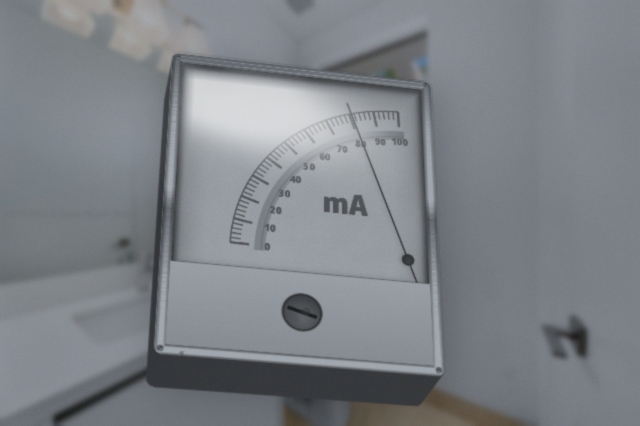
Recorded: {"value": 80, "unit": "mA"}
